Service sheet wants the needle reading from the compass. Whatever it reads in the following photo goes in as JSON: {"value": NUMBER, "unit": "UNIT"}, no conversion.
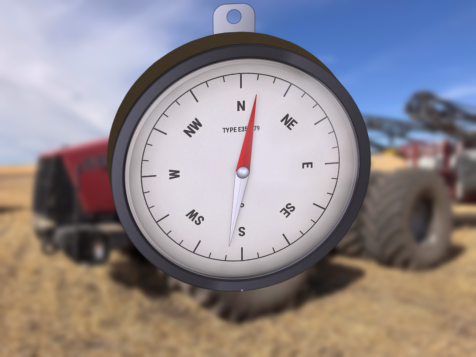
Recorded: {"value": 10, "unit": "°"}
